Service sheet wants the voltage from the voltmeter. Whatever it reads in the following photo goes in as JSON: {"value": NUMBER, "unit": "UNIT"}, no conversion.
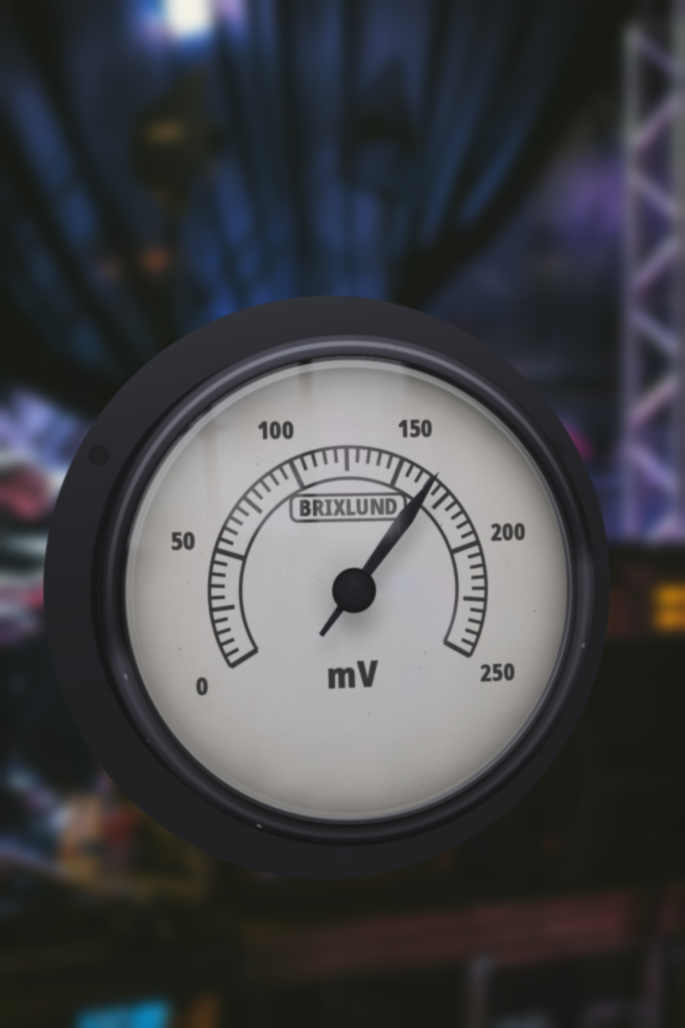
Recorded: {"value": 165, "unit": "mV"}
